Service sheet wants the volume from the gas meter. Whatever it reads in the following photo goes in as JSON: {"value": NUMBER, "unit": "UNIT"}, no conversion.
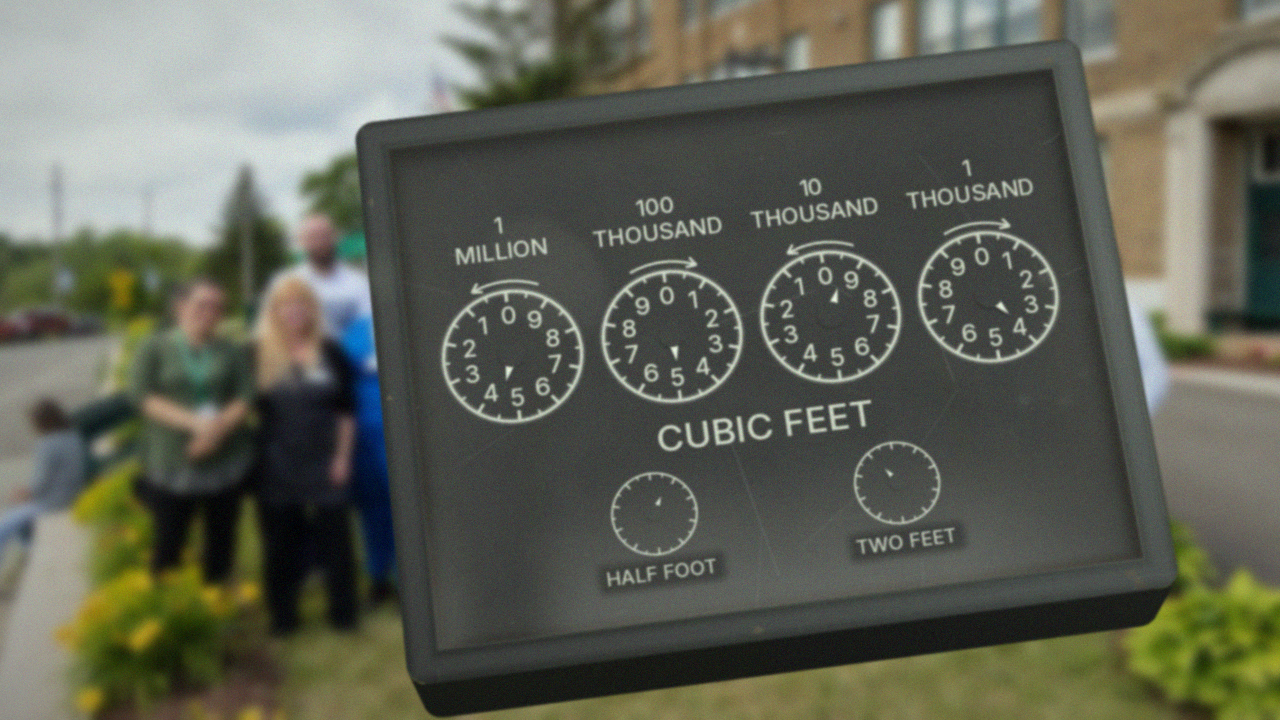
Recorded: {"value": 449400, "unit": "ft³"}
